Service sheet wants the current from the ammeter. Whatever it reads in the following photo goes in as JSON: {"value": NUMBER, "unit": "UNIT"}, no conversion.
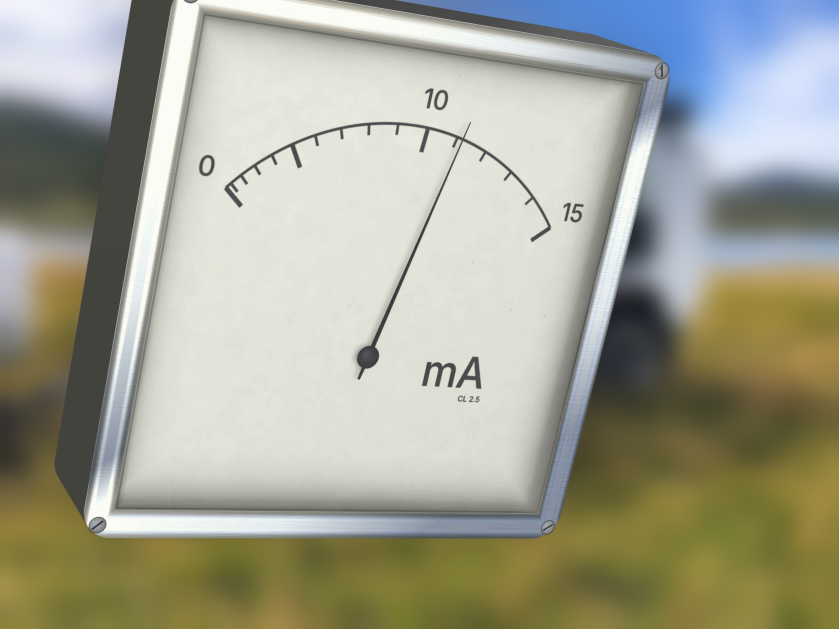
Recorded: {"value": 11, "unit": "mA"}
